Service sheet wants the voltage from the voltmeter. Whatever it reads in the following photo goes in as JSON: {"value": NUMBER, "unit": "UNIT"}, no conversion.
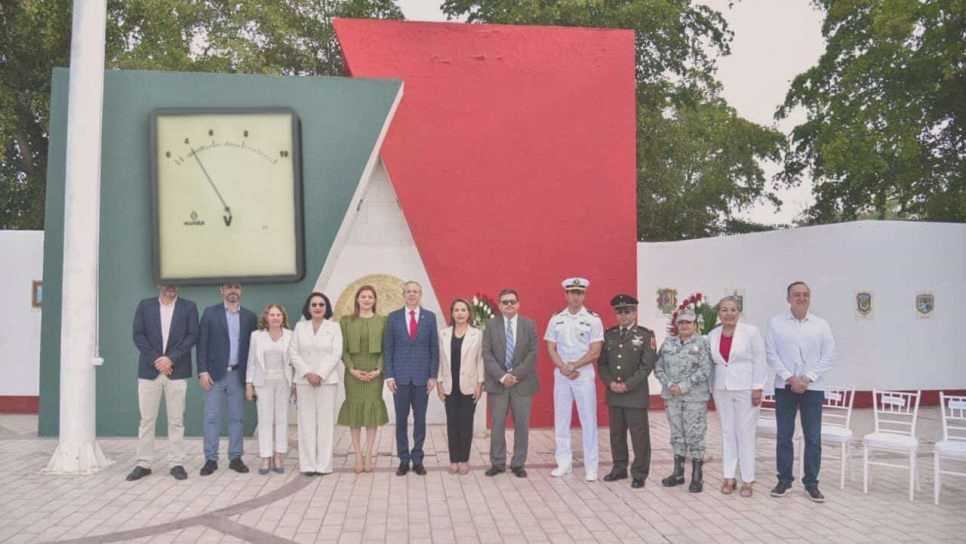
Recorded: {"value": 4, "unit": "V"}
